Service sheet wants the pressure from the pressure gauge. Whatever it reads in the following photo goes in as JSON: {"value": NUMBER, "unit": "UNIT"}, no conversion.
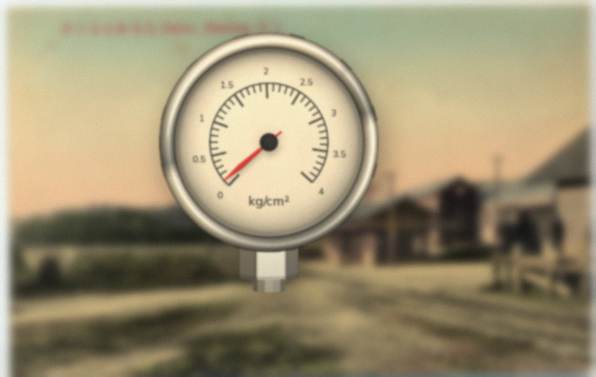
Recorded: {"value": 0.1, "unit": "kg/cm²"}
